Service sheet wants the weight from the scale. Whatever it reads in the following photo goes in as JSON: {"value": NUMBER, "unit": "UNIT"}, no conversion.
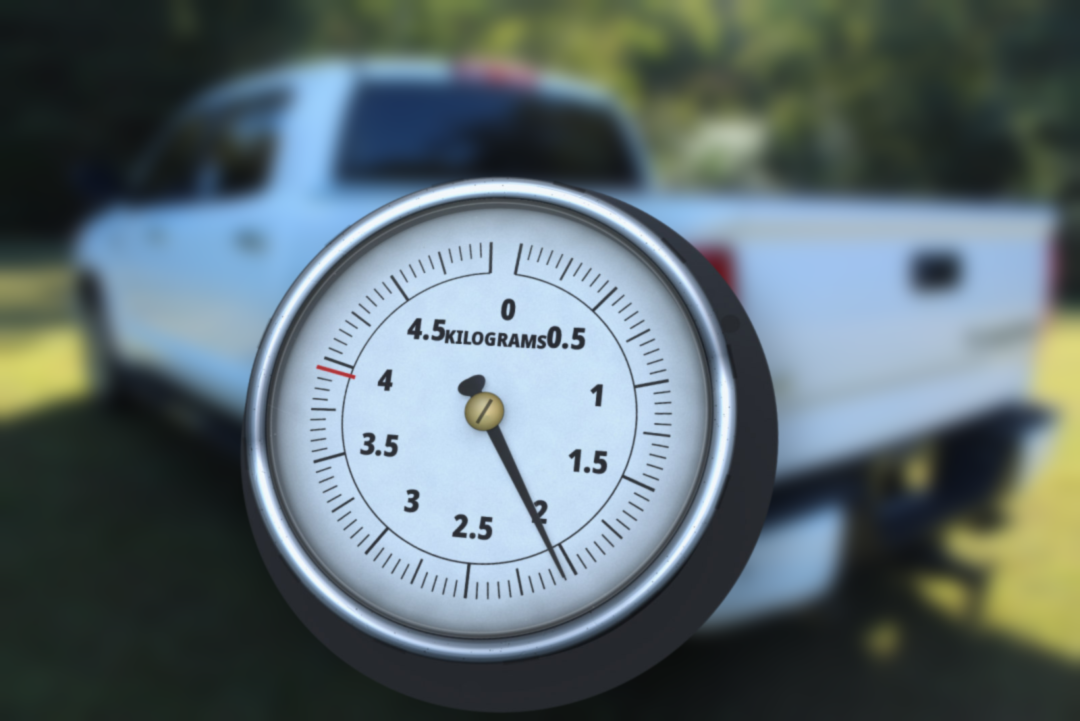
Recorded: {"value": 2.05, "unit": "kg"}
